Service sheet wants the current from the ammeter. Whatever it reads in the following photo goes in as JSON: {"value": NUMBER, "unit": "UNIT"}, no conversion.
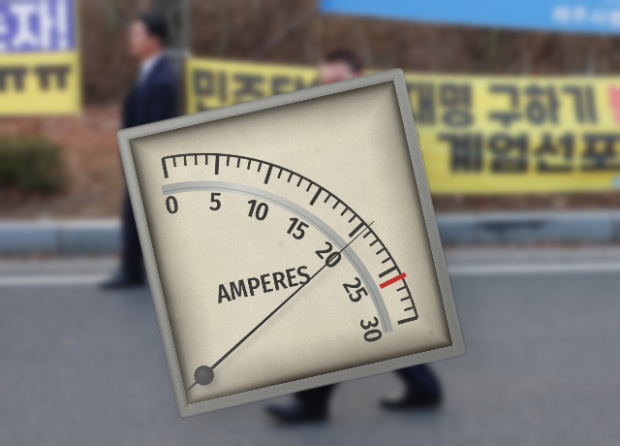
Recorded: {"value": 20.5, "unit": "A"}
